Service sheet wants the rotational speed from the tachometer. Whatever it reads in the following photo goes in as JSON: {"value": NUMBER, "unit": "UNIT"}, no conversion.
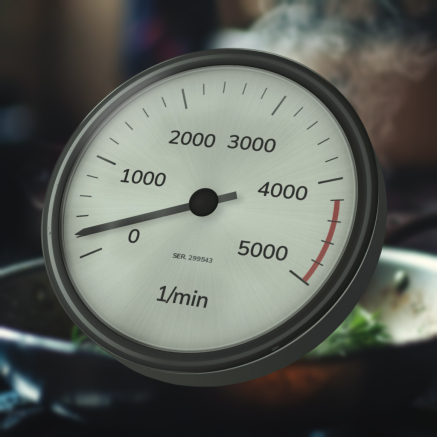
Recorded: {"value": 200, "unit": "rpm"}
